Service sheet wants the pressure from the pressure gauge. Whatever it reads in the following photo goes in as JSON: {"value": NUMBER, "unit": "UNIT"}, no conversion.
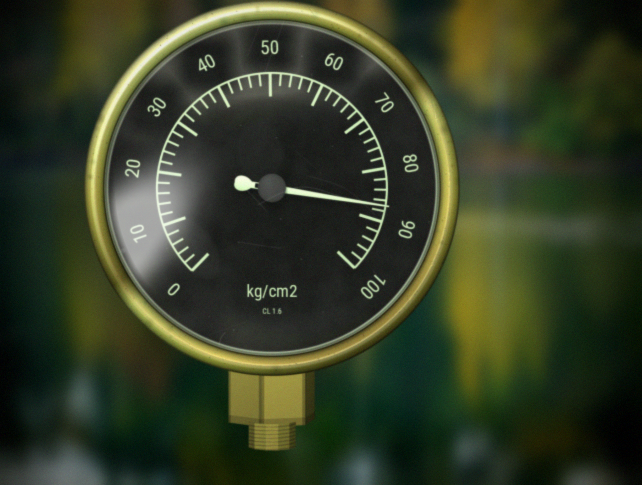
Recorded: {"value": 87, "unit": "kg/cm²"}
